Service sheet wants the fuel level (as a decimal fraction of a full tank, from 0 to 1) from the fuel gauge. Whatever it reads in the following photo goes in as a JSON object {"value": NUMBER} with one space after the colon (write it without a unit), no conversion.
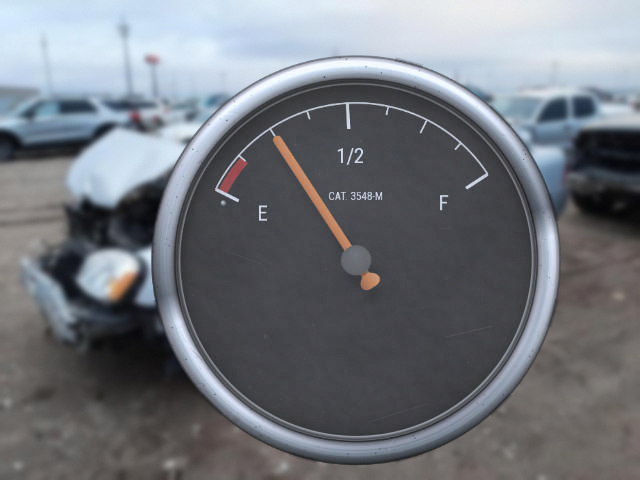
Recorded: {"value": 0.25}
